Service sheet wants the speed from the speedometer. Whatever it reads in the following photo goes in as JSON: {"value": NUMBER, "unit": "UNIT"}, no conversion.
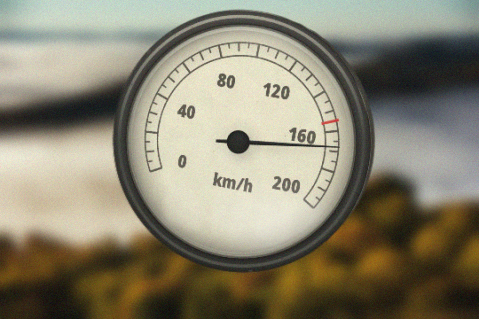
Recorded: {"value": 167.5, "unit": "km/h"}
